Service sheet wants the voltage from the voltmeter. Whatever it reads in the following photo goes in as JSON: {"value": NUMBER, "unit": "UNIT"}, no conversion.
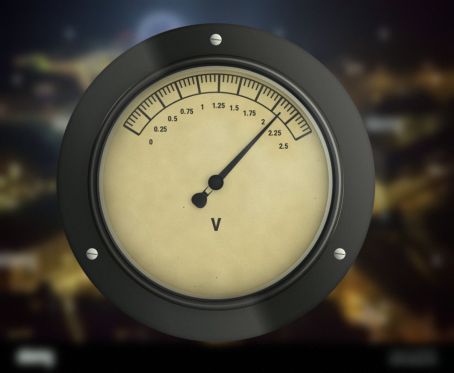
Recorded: {"value": 2.1, "unit": "V"}
